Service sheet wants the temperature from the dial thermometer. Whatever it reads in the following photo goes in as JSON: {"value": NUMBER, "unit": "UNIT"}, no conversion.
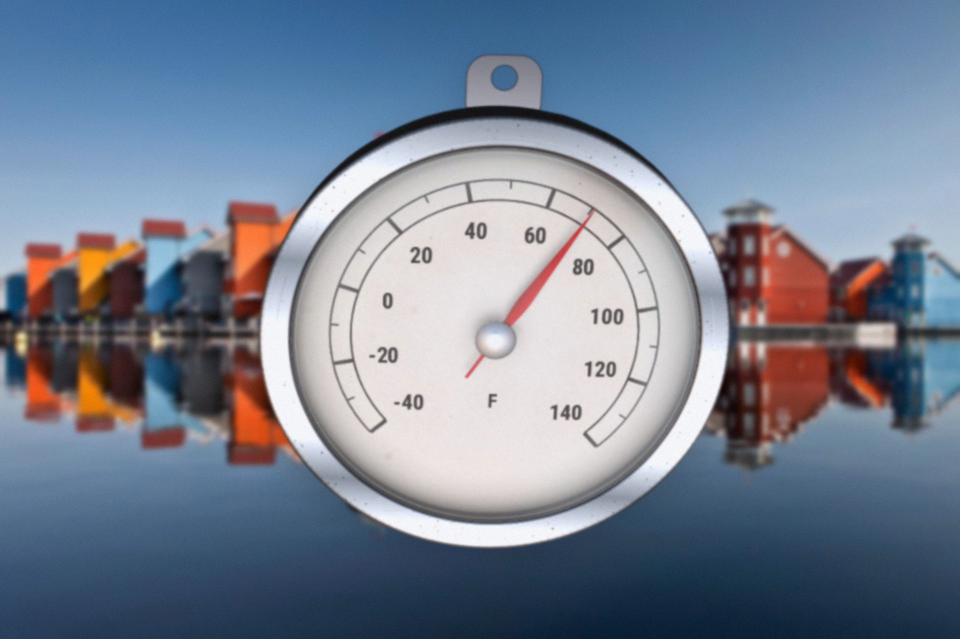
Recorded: {"value": 70, "unit": "°F"}
